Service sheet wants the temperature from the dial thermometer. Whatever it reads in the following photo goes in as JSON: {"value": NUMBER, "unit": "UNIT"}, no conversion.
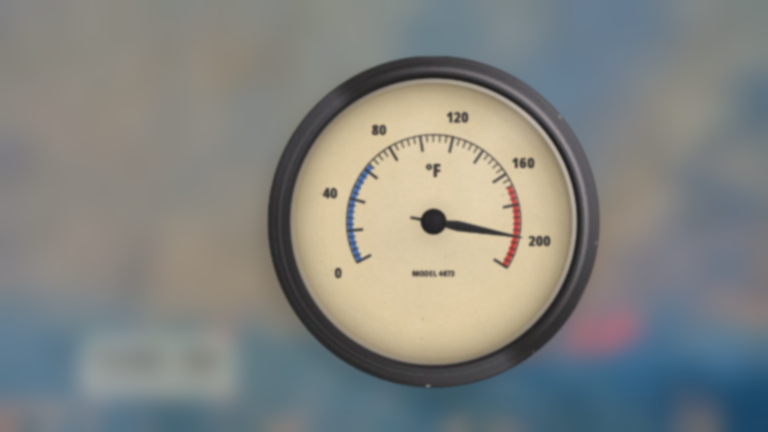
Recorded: {"value": 200, "unit": "°F"}
